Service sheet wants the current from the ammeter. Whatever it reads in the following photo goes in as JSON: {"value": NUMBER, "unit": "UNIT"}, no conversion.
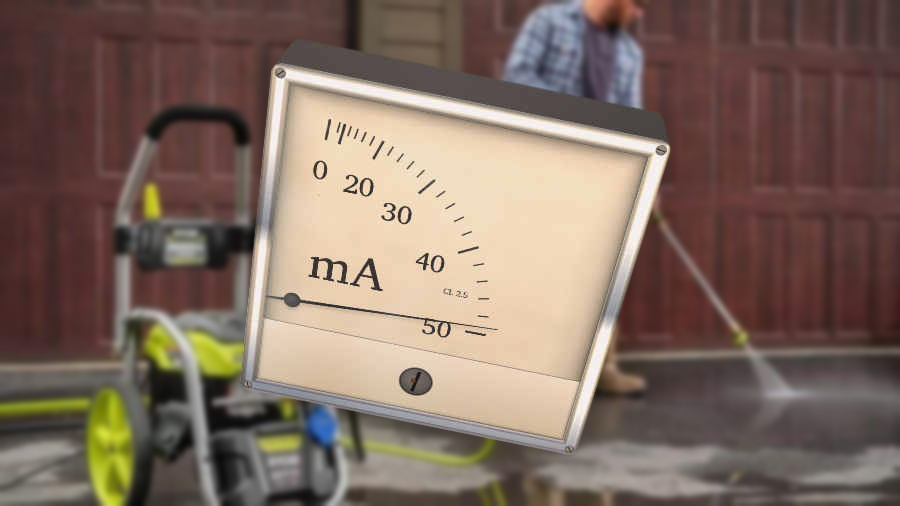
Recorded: {"value": 49, "unit": "mA"}
